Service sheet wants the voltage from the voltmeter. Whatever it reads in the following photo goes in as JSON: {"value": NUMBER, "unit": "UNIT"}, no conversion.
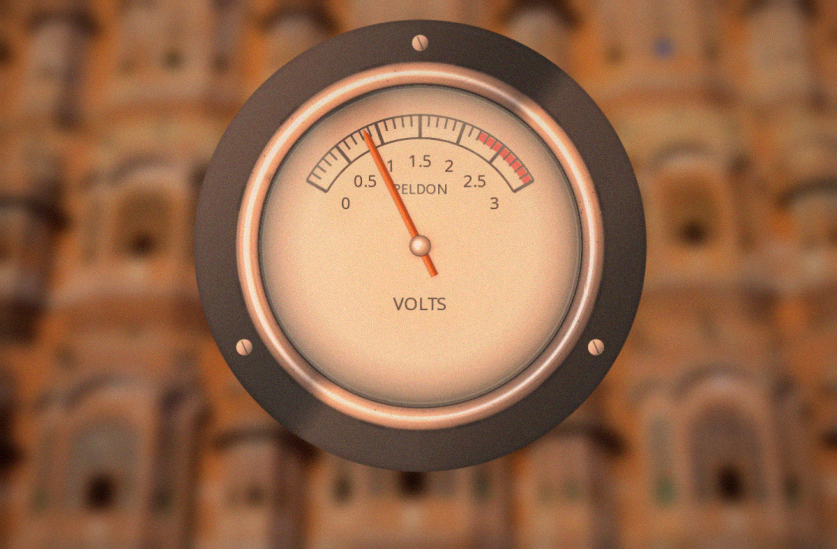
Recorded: {"value": 0.85, "unit": "V"}
